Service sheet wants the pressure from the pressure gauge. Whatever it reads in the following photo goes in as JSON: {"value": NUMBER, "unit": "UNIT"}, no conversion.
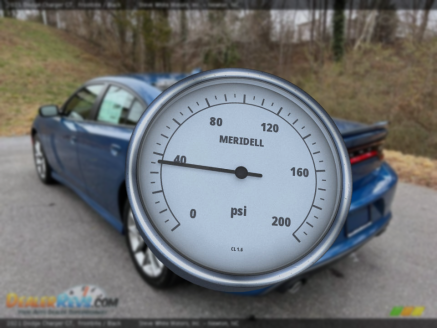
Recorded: {"value": 35, "unit": "psi"}
